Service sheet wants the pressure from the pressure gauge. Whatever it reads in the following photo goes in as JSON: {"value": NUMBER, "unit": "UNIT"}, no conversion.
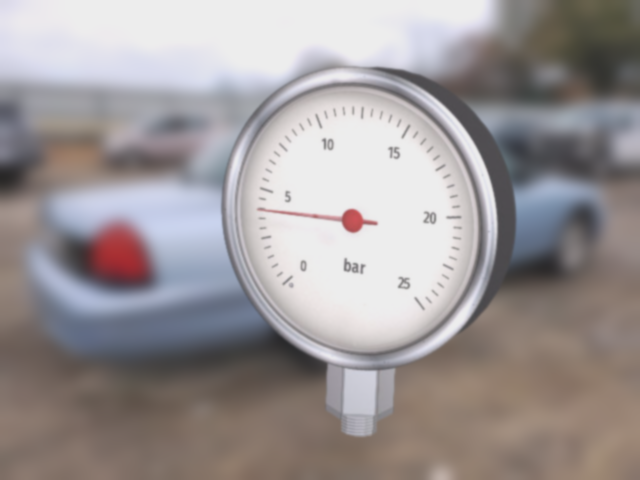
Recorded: {"value": 4, "unit": "bar"}
